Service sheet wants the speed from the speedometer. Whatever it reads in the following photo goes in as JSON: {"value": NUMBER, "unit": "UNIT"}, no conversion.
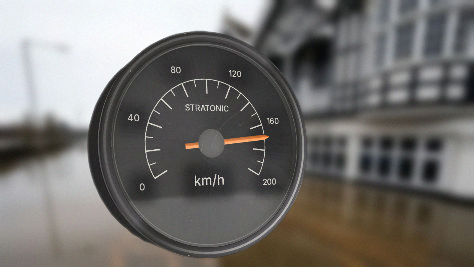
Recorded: {"value": 170, "unit": "km/h"}
